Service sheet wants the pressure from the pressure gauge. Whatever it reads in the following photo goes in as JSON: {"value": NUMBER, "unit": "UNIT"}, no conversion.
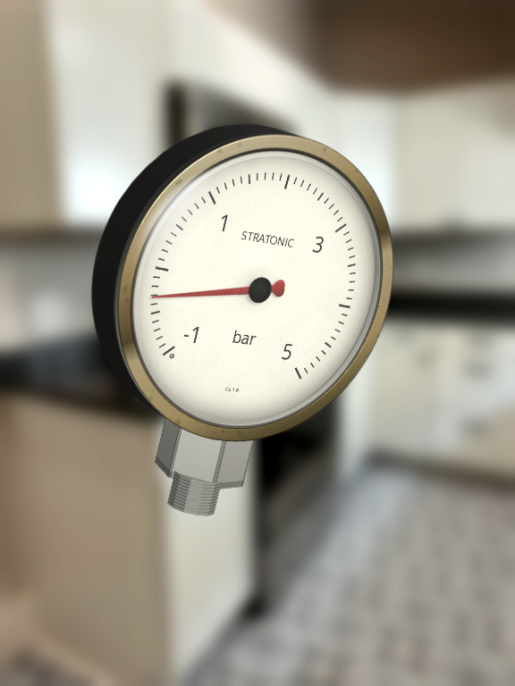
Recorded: {"value": -0.3, "unit": "bar"}
